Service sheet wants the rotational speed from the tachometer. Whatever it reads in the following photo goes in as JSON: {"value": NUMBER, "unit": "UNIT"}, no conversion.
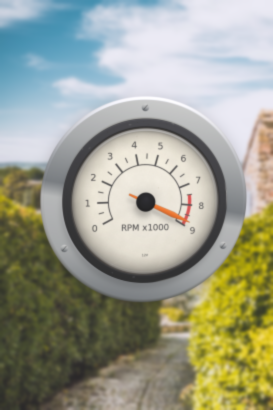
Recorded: {"value": 8750, "unit": "rpm"}
